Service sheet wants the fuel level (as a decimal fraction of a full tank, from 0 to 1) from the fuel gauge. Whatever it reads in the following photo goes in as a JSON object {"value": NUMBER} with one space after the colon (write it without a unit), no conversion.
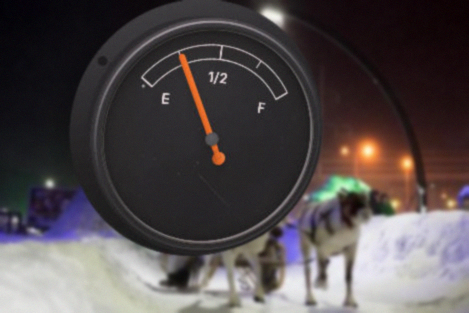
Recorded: {"value": 0.25}
